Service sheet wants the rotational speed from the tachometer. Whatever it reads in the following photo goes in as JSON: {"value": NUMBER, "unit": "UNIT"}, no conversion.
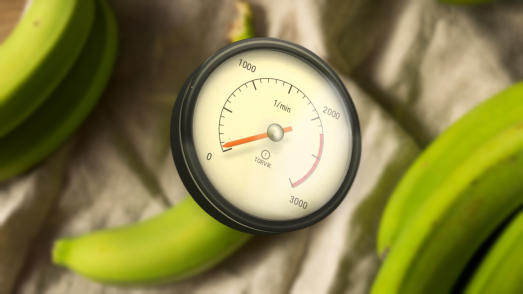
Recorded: {"value": 50, "unit": "rpm"}
